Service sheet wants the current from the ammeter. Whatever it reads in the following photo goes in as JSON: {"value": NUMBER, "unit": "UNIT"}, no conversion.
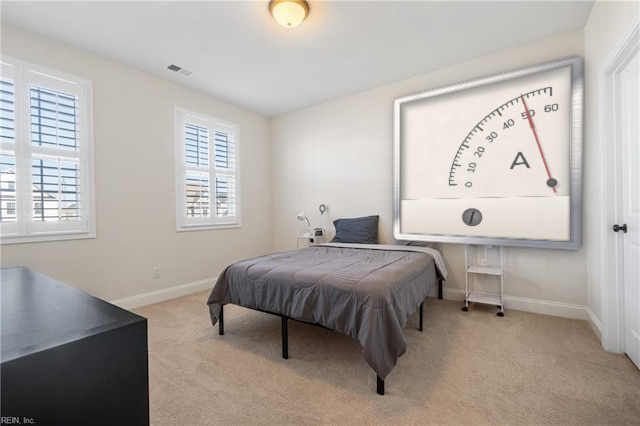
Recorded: {"value": 50, "unit": "A"}
